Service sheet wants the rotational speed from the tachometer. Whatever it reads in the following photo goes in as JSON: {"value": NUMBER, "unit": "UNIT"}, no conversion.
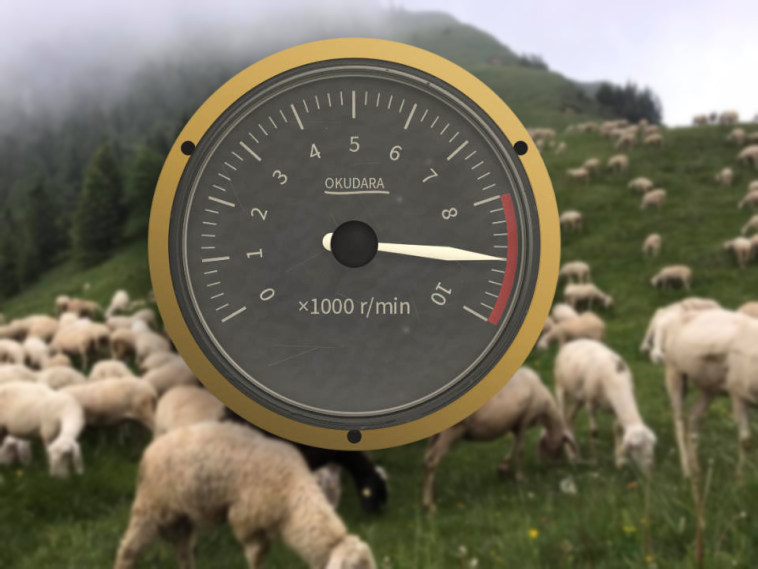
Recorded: {"value": 9000, "unit": "rpm"}
